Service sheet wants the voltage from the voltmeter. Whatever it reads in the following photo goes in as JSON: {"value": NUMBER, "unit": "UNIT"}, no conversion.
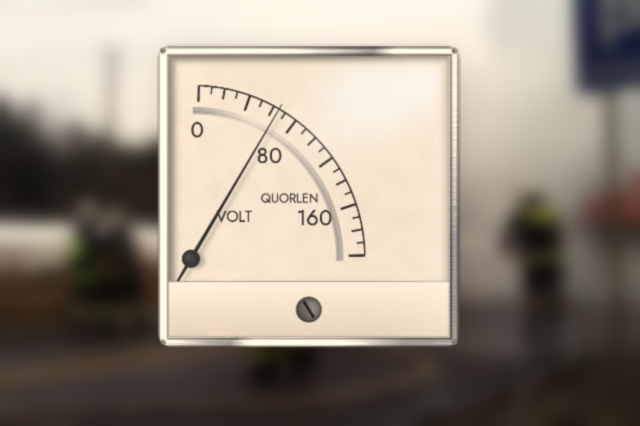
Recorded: {"value": 65, "unit": "V"}
